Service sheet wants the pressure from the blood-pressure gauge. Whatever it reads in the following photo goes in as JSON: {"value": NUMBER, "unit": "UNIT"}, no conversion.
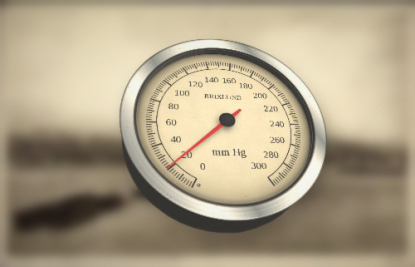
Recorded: {"value": 20, "unit": "mmHg"}
